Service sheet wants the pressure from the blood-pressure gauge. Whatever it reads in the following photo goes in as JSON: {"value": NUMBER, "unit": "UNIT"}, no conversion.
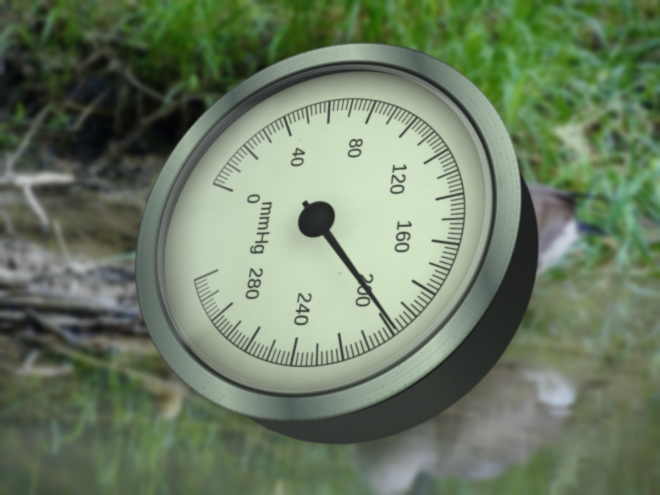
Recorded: {"value": 198, "unit": "mmHg"}
